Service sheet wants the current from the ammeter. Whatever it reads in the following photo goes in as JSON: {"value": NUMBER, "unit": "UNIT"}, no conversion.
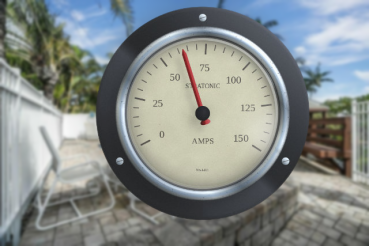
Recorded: {"value": 62.5, "unit": "A"}
